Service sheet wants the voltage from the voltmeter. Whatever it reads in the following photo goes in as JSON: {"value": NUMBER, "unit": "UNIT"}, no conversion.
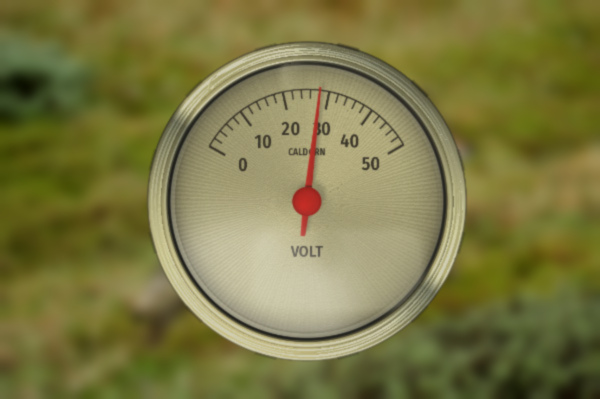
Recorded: {"value": 28, "unit": "V"}
